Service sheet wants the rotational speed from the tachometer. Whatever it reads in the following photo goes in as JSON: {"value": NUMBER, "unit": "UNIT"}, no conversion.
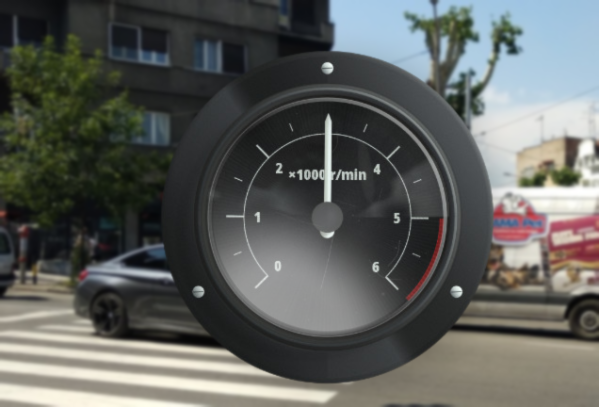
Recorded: {"value": 3000, "unit": "rpm"}
